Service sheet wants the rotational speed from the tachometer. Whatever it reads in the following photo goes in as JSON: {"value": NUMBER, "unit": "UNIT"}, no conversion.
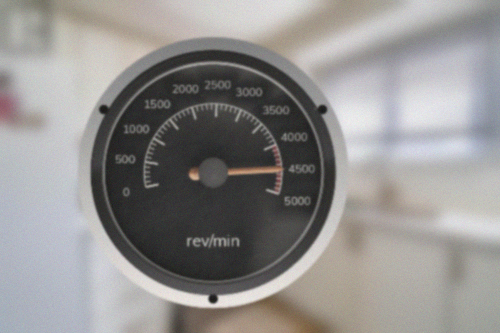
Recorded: {"value": 4500, "unit": "rpm"}
